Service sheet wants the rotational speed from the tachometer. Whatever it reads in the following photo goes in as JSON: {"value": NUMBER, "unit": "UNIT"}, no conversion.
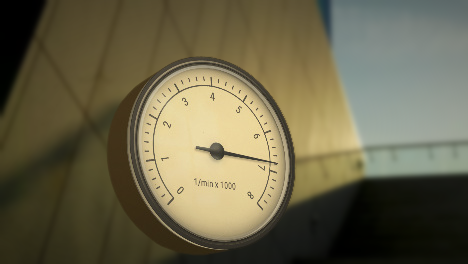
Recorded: {"value": 6800, "unit": "rpm"}
